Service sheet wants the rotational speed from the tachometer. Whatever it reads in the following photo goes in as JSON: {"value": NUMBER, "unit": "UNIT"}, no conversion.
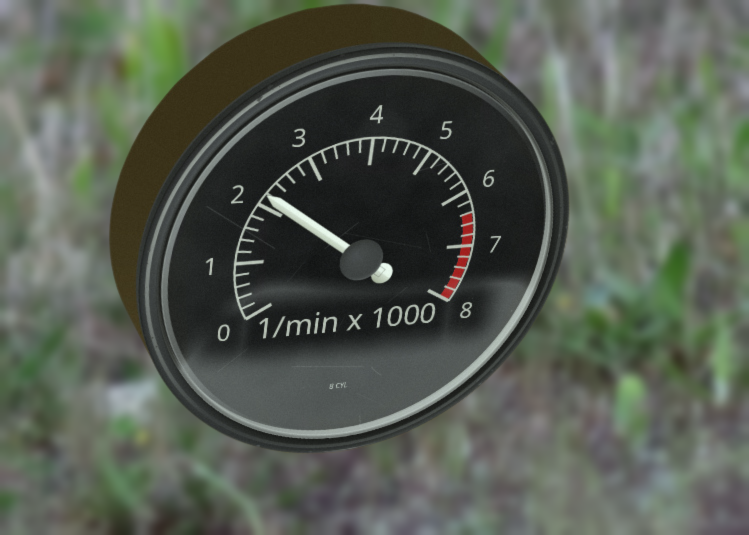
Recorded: {"value": 2200, "unit": "rpm"}
